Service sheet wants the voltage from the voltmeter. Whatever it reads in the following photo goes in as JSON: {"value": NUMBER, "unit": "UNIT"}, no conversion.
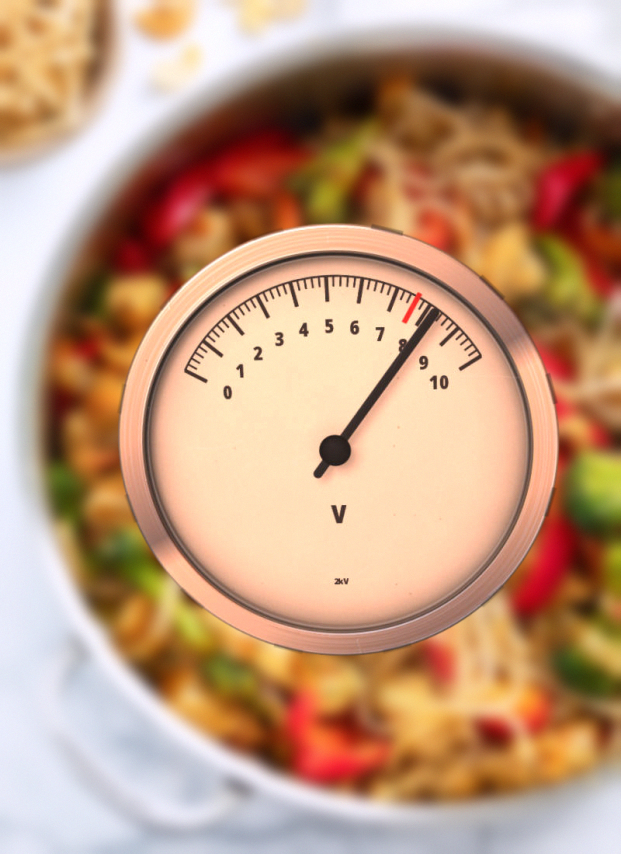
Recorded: {"value": 8.2, "unit": "V"}
